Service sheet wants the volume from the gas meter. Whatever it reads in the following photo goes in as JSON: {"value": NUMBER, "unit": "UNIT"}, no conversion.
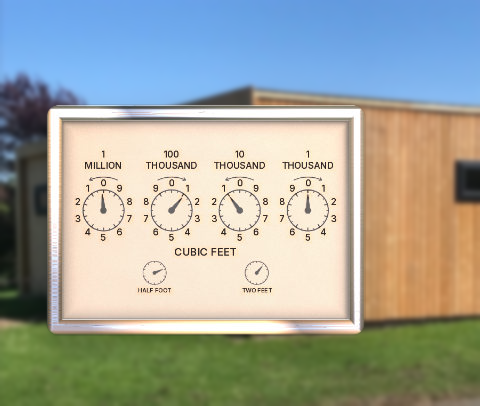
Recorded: {"value": 11000, "unit": "ft³"}
